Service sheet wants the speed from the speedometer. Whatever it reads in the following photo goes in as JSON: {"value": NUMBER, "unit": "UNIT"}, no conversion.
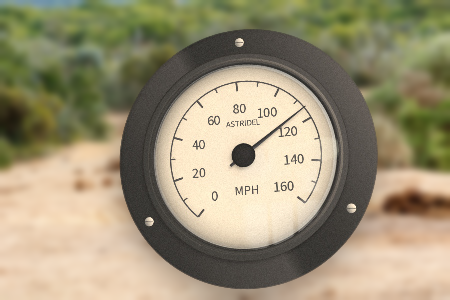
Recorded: {"value": 115, "unit": "mph"}
